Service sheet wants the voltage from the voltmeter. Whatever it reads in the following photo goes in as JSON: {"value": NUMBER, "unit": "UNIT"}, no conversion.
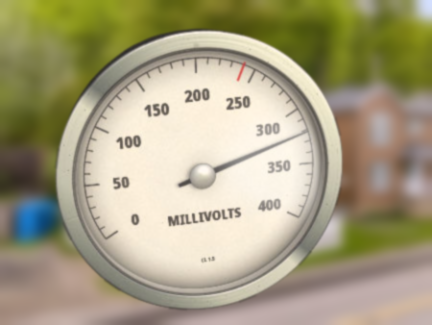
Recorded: {"value": 320, "unit": "mV"}
